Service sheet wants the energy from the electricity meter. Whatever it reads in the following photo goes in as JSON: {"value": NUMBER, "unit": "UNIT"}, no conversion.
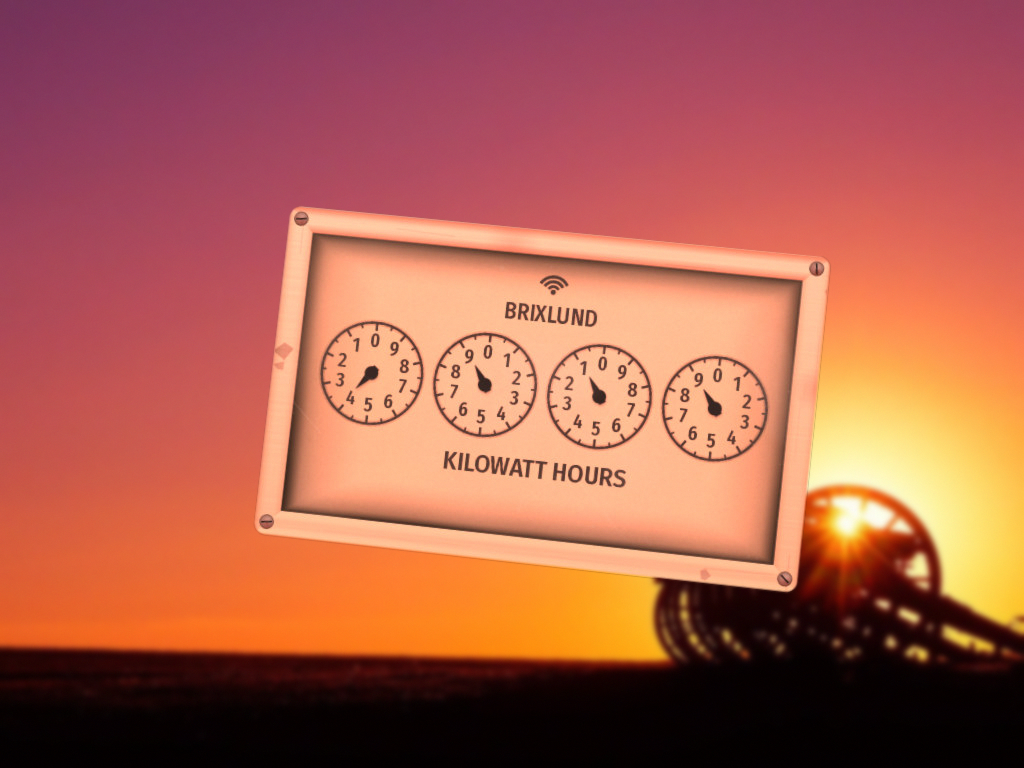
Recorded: {"value": 3909, "unit": "kWh"}
